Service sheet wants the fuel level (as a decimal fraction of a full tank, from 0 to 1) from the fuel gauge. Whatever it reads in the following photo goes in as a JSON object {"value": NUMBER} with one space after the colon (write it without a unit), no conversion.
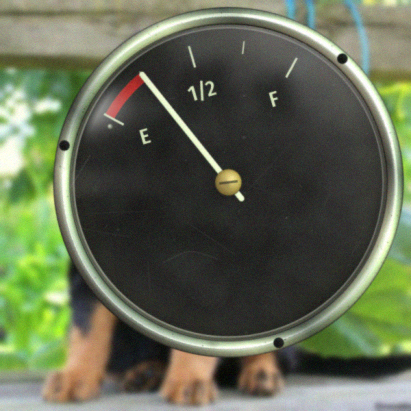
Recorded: {"value": 0.25}
